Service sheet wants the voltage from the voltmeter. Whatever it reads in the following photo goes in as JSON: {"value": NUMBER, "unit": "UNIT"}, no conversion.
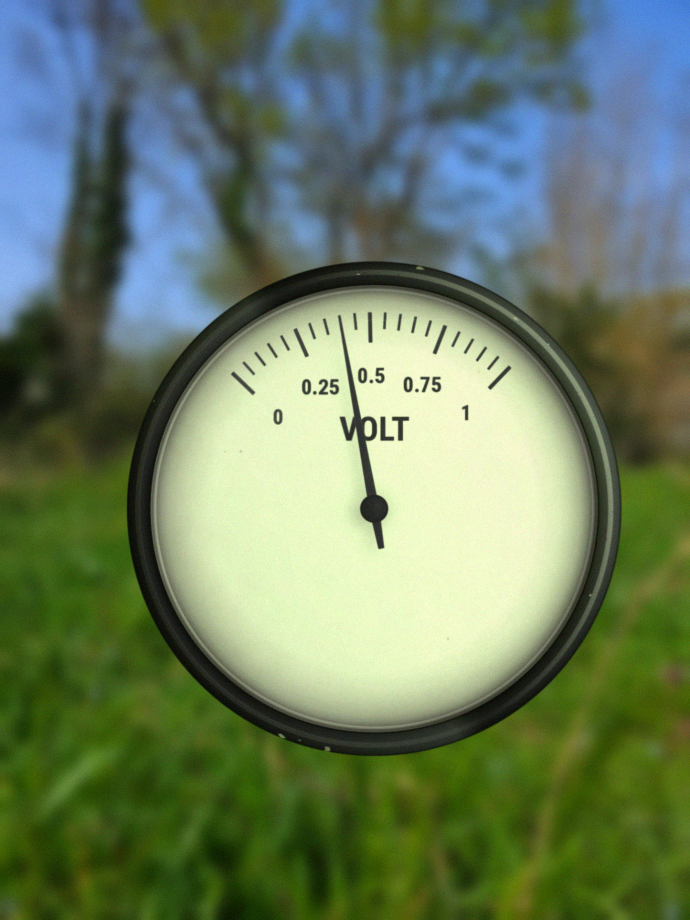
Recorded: {"value": 0.4, "unit": "V"}
